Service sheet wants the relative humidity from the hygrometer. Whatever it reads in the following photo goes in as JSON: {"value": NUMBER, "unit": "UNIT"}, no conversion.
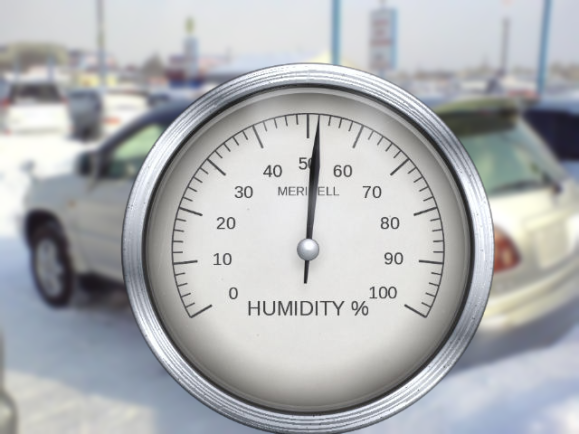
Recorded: {"value": 52, "unit": "%"}
